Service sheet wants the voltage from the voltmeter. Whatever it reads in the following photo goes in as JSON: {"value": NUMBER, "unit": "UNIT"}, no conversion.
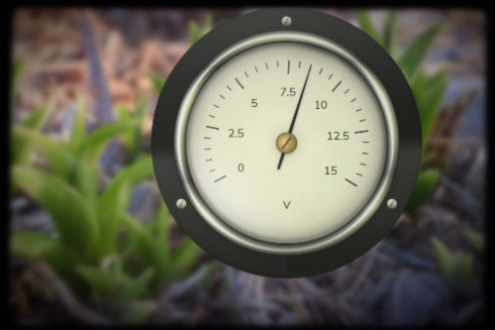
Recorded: {"value": 8.5, "unit": "V"}
